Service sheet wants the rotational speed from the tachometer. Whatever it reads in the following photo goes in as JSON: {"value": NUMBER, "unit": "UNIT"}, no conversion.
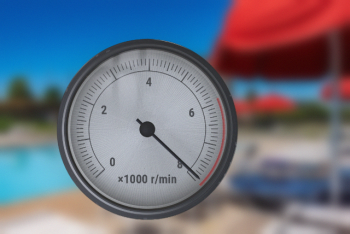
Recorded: {"value": 7900, "unit": "rpm"}
